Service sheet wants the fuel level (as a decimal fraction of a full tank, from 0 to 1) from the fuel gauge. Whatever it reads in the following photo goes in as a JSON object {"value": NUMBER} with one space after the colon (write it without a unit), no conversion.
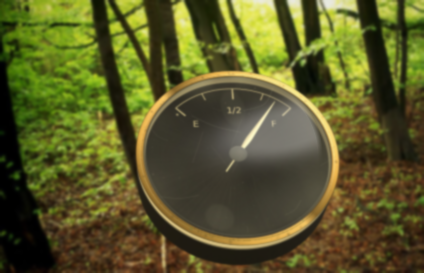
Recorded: {"value": 0.875}
